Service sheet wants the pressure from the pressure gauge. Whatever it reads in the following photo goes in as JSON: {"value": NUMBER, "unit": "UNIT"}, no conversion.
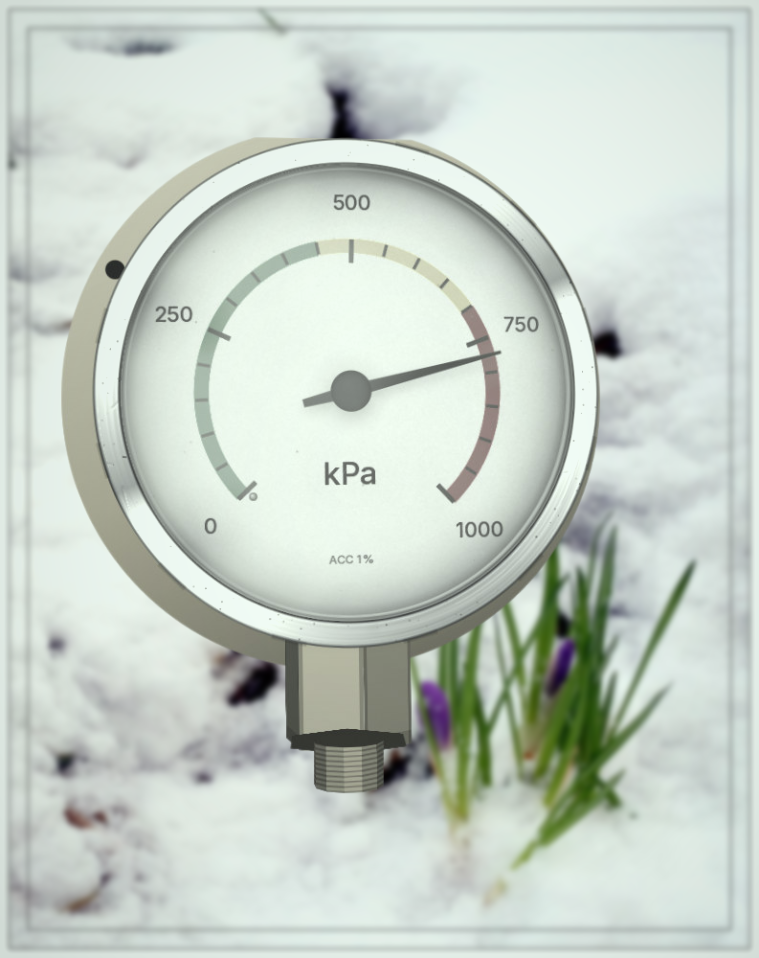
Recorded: {"value": 775, "unit": "kPa"}
